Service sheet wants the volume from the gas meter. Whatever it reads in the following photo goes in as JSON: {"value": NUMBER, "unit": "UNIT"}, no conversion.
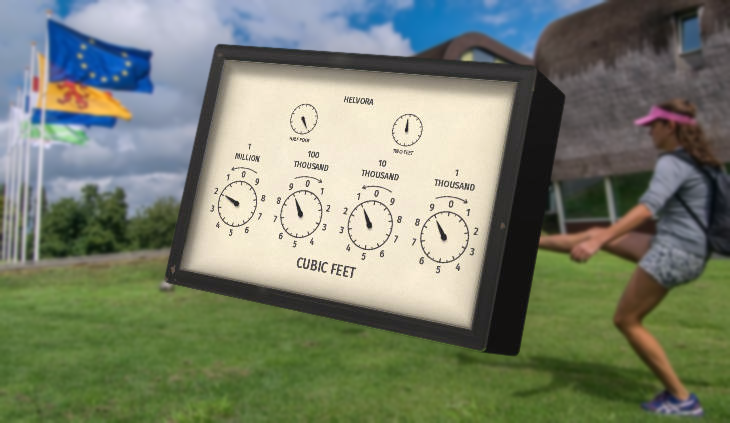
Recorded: {"value": 190900, "unit": "ft³"}
